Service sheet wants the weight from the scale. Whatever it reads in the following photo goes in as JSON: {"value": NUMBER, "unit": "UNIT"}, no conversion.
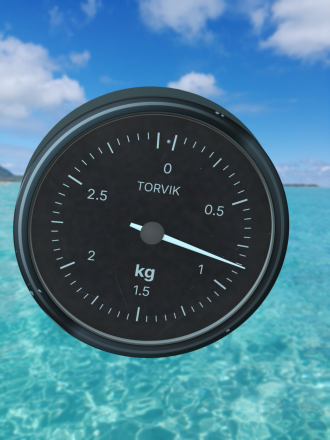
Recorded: {"value": 0.85, "unit": "kg"}
